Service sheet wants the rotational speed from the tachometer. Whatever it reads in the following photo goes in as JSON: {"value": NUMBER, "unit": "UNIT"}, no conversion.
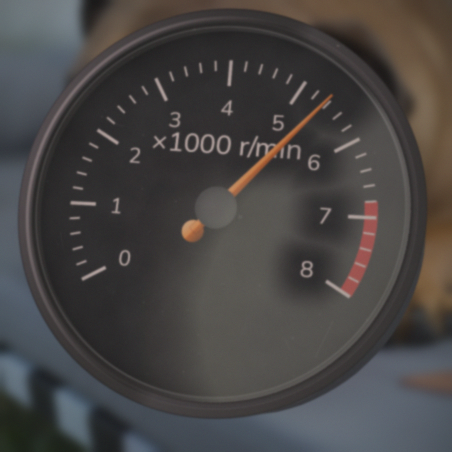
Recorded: {"value": 5400, "unit": "rpm"}
